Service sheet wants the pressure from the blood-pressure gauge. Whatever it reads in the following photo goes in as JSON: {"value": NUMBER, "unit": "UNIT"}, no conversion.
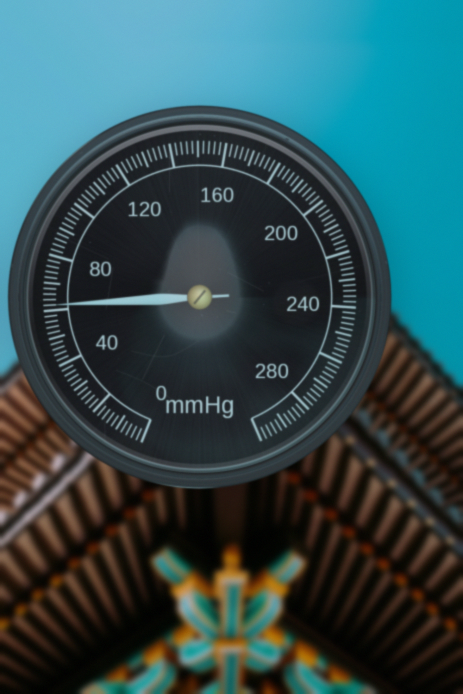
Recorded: {"value": 62, "unit": "mmHg"}
